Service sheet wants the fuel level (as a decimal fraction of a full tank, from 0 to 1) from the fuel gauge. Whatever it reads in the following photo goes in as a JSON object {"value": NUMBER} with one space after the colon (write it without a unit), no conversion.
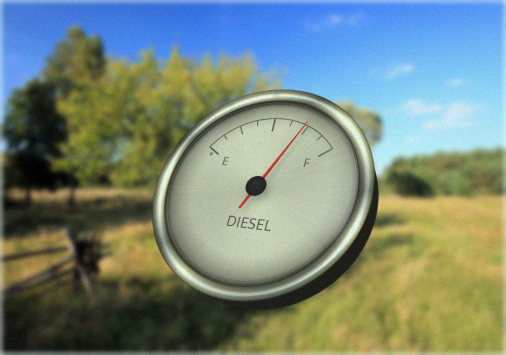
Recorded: {"value": 0.75}
